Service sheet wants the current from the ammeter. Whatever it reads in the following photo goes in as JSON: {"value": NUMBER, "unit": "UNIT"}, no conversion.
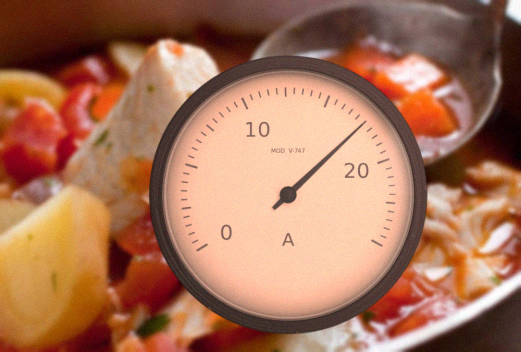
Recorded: {"value": 17.5, "unit": "A"}
